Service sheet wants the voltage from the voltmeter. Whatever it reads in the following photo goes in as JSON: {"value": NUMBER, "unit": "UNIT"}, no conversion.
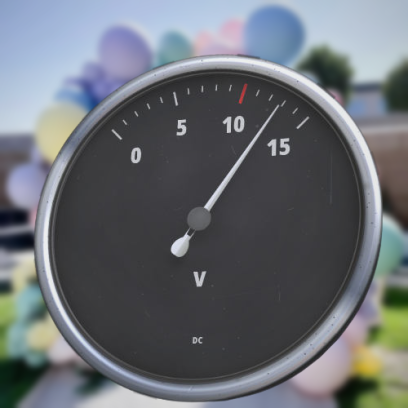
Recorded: {"value": 13, "unit": "V"}
